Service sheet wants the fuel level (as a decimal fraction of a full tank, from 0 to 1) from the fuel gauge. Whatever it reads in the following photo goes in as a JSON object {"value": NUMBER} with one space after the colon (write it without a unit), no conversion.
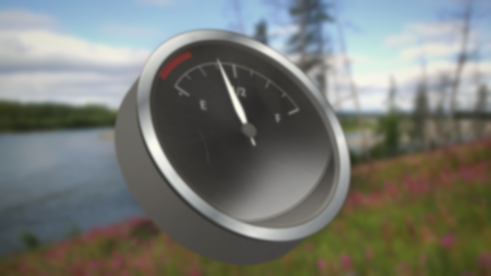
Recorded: {"value": 0.375}
